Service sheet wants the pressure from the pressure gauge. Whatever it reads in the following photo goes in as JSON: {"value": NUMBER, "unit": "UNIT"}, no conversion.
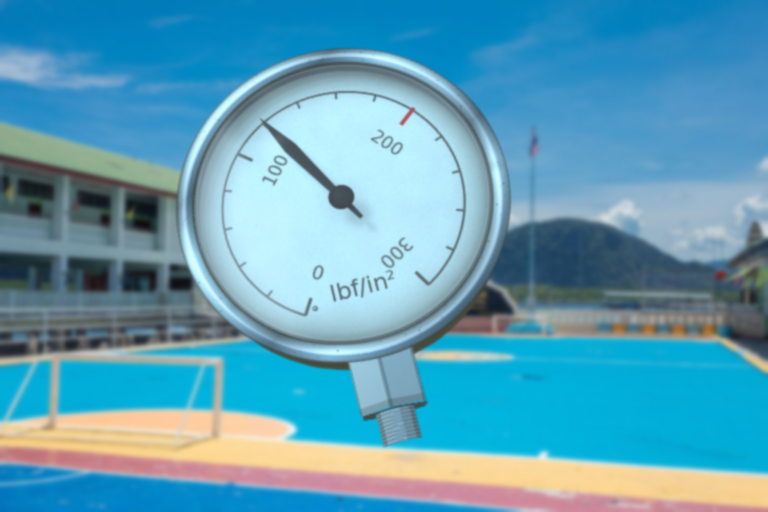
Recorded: {"value": 120, "unit": "psi"}
